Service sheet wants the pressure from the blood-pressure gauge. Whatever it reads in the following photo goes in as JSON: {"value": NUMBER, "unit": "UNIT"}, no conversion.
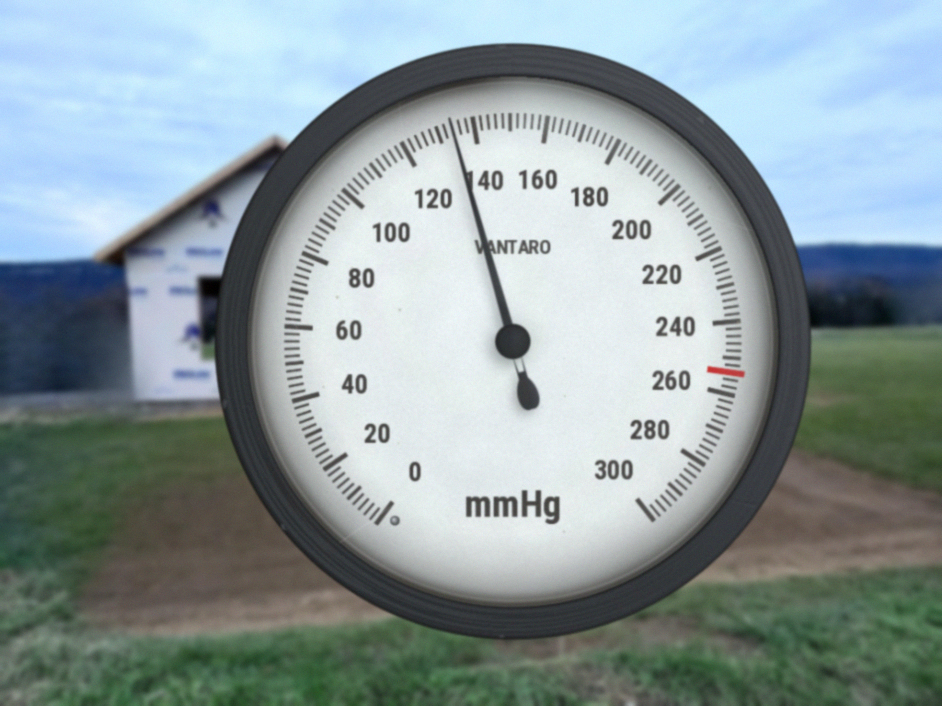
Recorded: {"value": 134, "unit": "mmHg"}
